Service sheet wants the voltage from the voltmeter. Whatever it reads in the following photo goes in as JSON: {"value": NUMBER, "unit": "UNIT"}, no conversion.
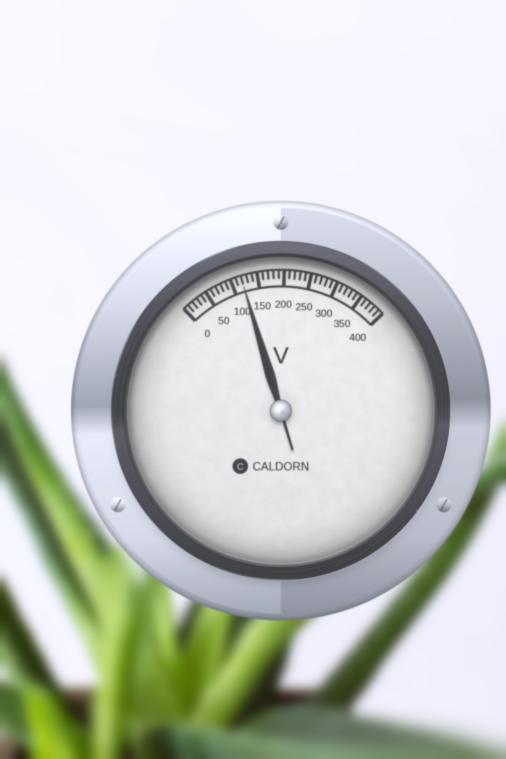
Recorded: {"value": 120, "unit": "V"}
